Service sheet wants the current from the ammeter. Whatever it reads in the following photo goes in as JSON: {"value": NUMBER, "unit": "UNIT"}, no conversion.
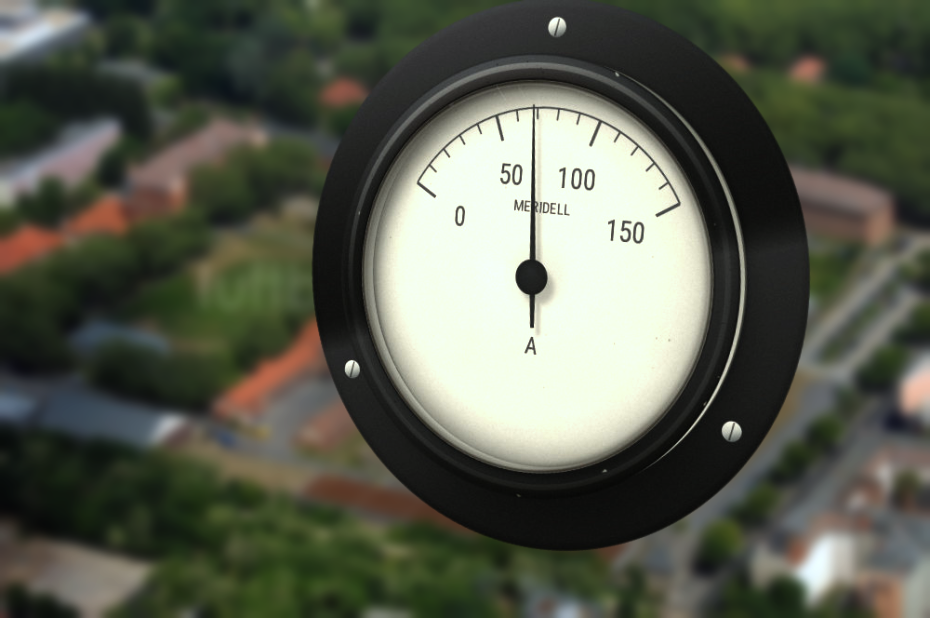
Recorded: {"value": 70, "unit": "A"}
